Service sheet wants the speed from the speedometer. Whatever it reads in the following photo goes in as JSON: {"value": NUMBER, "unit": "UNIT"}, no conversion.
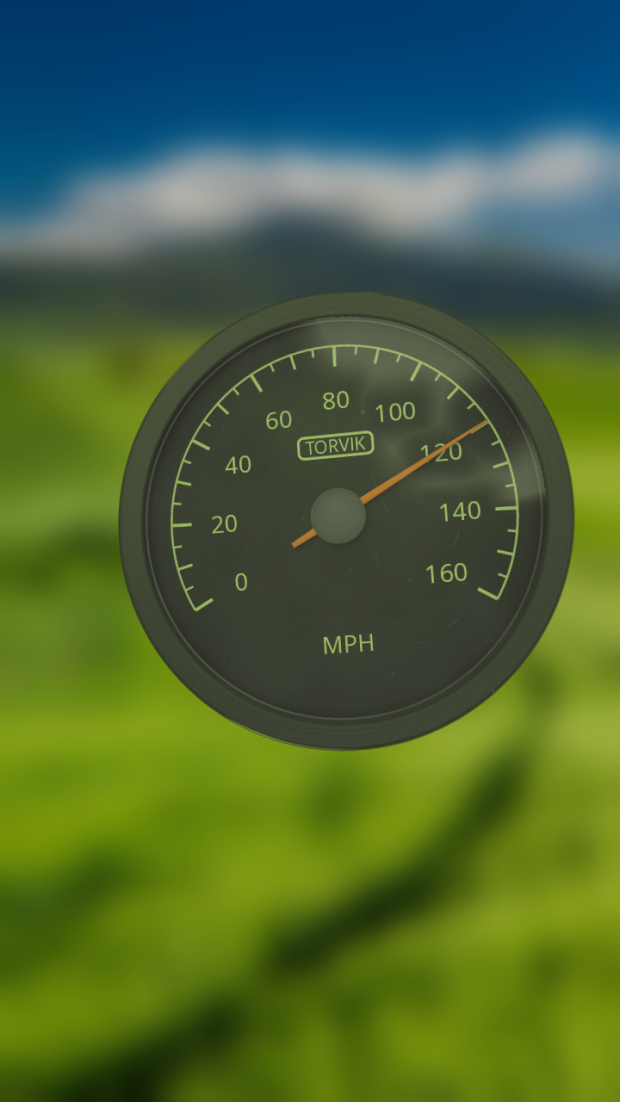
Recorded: {"value": 120, "unit": "mph"}
